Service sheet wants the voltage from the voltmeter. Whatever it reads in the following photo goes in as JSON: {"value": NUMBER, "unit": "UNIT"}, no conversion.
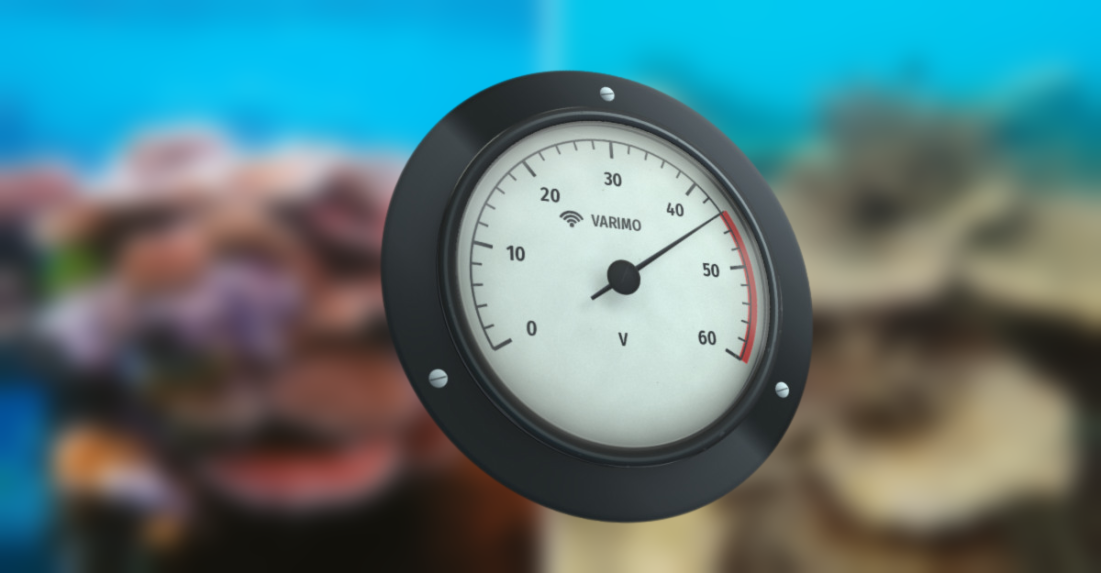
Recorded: {"value": 44, "unit": "V"}
